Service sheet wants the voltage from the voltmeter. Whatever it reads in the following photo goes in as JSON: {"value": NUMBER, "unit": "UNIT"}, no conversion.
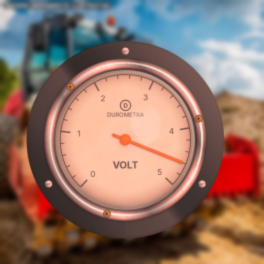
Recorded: {"value": 4.6, "unit": "V"}
